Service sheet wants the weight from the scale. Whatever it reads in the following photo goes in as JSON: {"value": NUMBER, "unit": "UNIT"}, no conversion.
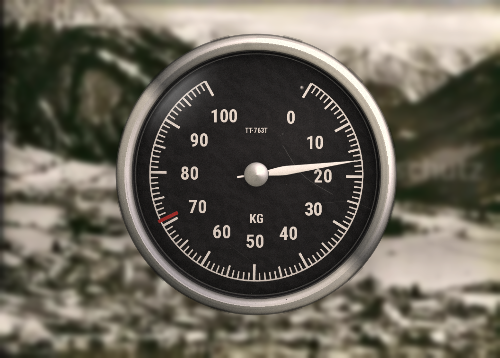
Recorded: {"value": 17, "unit": "kg"}
